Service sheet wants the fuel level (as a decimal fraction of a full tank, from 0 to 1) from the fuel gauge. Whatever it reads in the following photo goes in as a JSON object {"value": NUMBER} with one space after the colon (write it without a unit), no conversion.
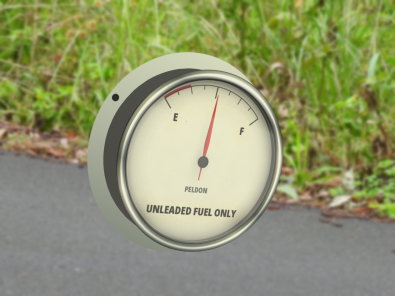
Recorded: {"value": 0.5}
